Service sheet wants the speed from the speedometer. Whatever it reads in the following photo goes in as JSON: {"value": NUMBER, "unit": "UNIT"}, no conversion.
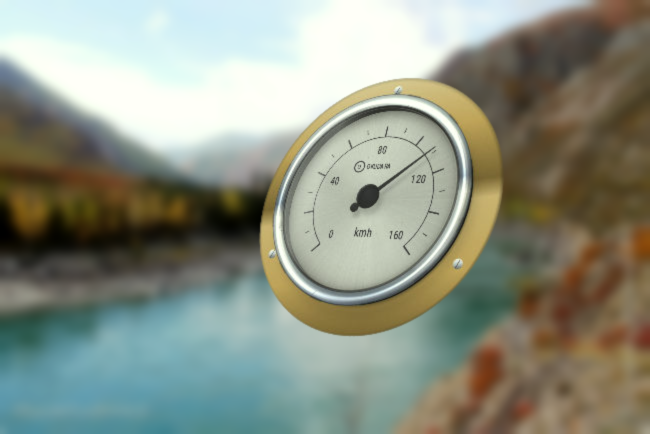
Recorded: {"value": 110, "unit": "km/h"}
